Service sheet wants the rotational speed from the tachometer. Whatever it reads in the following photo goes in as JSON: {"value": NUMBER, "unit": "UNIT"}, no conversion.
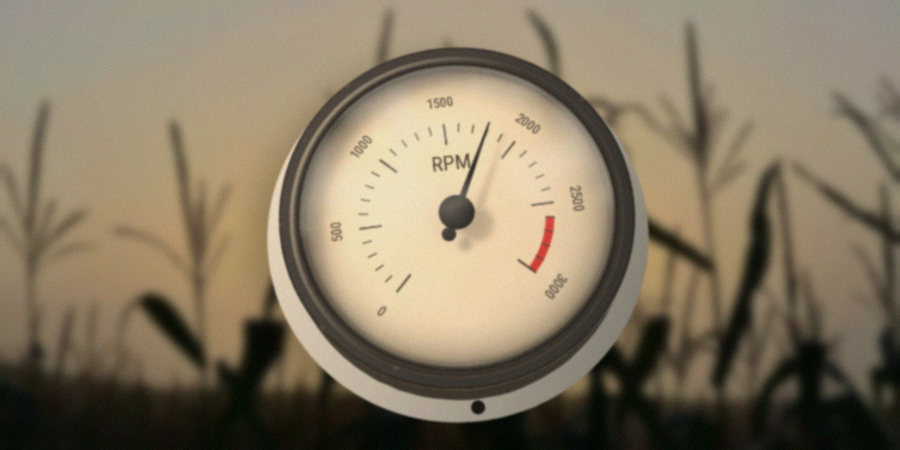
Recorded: {"value": 1800, "unit": "rpm"}
